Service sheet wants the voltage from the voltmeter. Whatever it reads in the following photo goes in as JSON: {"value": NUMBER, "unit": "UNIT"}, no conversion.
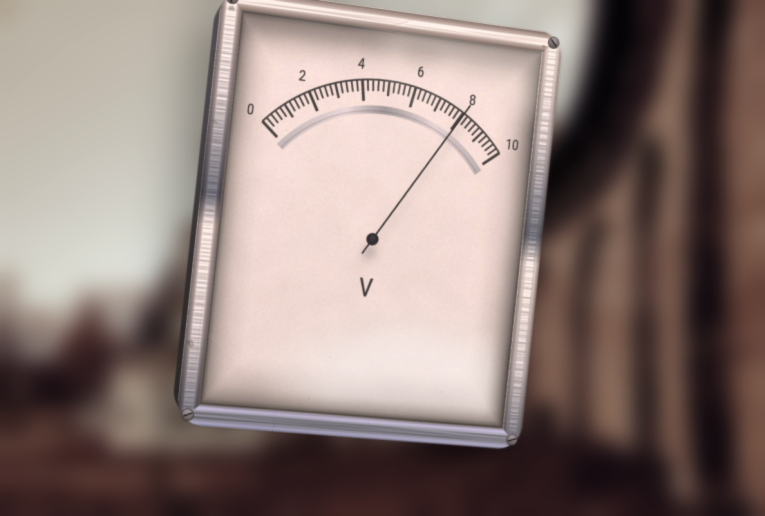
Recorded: {"value": 8, "unit": "V"}
